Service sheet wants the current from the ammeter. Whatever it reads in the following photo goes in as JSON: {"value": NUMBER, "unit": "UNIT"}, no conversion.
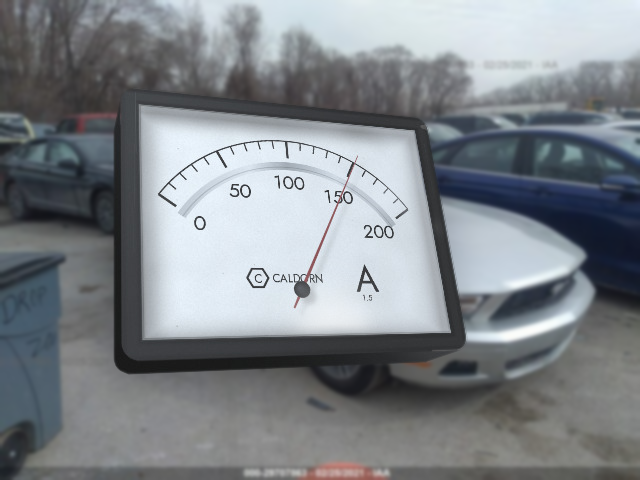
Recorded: {"value": 150, "unit": "A"}
